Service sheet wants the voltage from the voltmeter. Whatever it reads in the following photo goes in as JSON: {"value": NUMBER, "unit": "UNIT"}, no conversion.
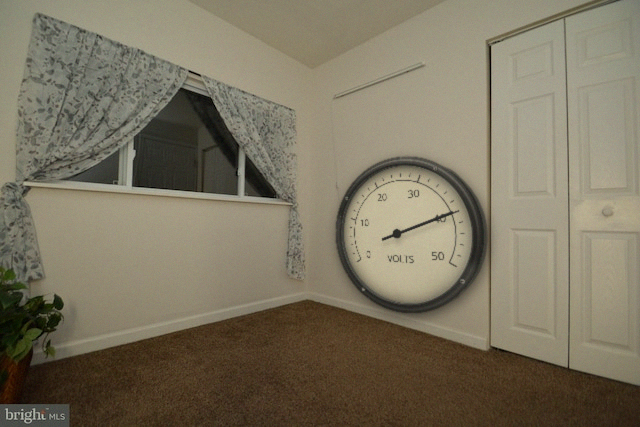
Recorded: {"value": 40, "unit": "V"}
